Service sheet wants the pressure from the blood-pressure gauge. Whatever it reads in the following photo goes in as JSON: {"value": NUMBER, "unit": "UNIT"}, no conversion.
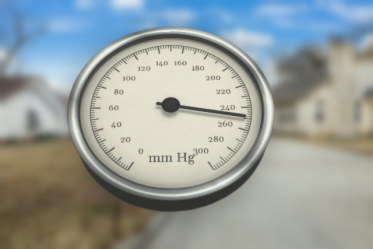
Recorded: {"value": 250, "unit": "mmHg"}
